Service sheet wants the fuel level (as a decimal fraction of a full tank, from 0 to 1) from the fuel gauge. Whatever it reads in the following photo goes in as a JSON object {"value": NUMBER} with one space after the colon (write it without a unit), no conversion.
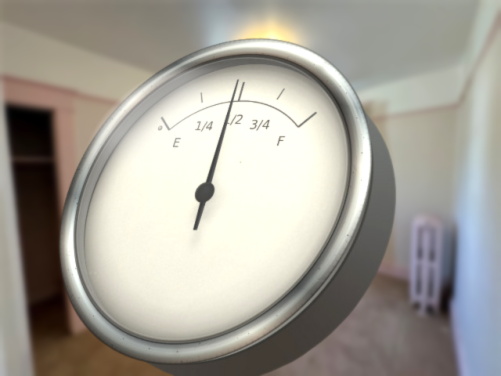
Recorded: {"value": 0.5}
